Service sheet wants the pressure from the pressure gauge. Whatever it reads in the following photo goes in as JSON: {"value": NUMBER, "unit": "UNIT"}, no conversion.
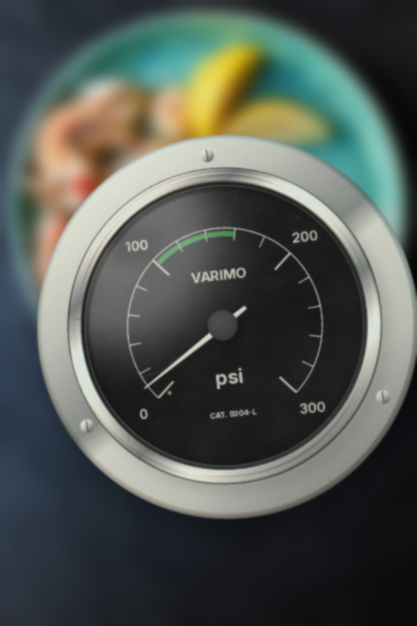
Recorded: {"value": 10, "unit": "psi"}
